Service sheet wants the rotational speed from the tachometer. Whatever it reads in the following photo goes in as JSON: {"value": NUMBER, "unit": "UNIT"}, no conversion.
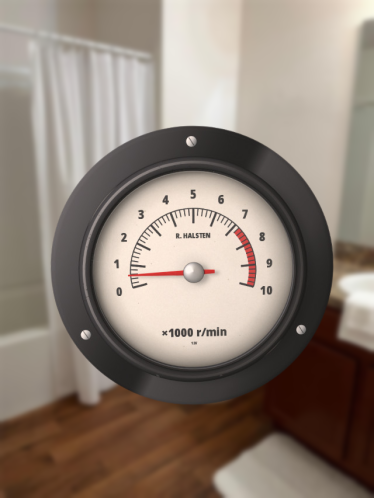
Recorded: {"value": 600, "unit": "rpm"}
